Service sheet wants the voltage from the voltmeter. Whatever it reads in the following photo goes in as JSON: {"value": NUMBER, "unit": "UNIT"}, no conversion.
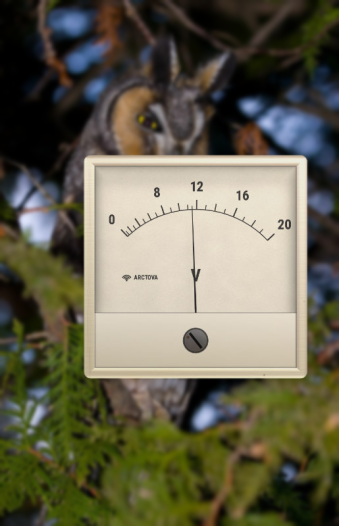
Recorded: {"value": 11.5, "unit": "V"}
